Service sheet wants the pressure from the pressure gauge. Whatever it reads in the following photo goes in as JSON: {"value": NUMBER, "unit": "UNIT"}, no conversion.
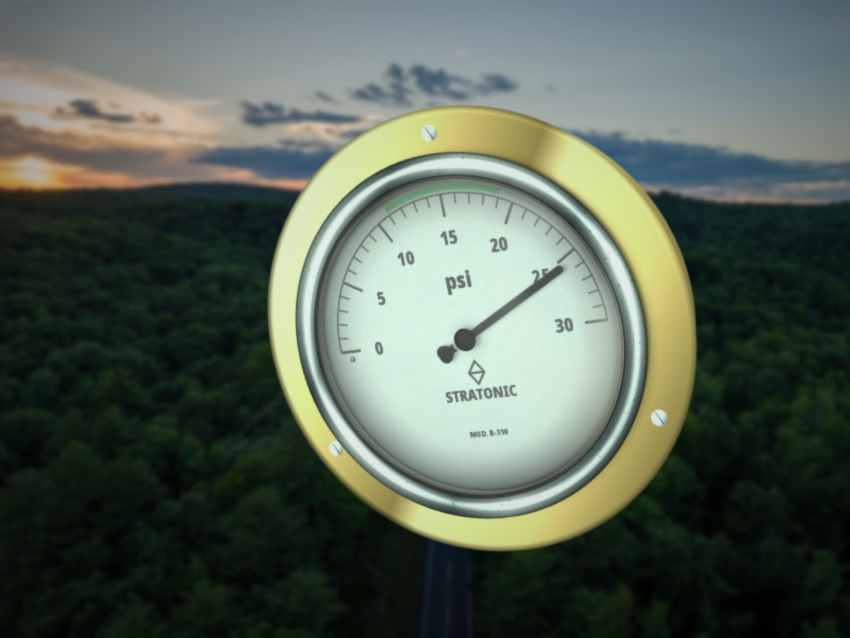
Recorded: {"value": 25.5, "unit": "psi"}
